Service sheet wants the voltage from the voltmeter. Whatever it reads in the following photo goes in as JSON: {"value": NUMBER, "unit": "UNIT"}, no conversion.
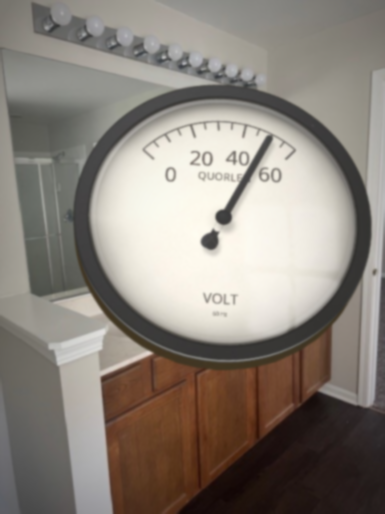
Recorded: {"value": 50, "unit": "V"}
